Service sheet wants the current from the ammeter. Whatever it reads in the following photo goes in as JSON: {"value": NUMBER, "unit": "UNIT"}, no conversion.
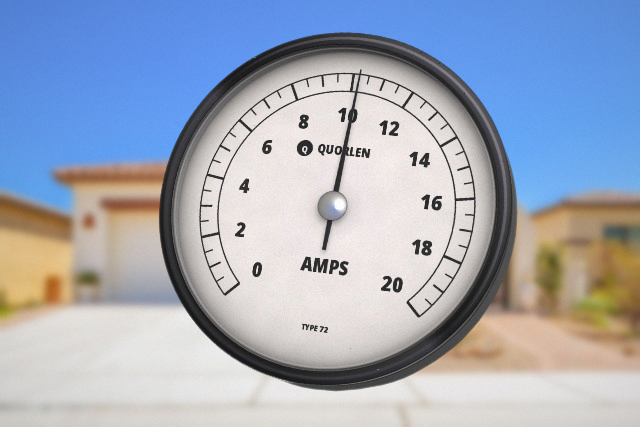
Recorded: {"value": 10.25, "unit": "A"}
